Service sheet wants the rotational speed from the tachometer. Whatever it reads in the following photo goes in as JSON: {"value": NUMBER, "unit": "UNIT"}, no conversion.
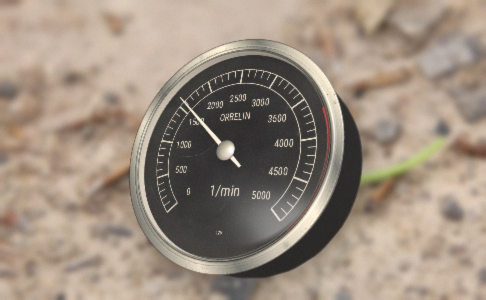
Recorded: {"value": 1600, "unit": "rpm"}
